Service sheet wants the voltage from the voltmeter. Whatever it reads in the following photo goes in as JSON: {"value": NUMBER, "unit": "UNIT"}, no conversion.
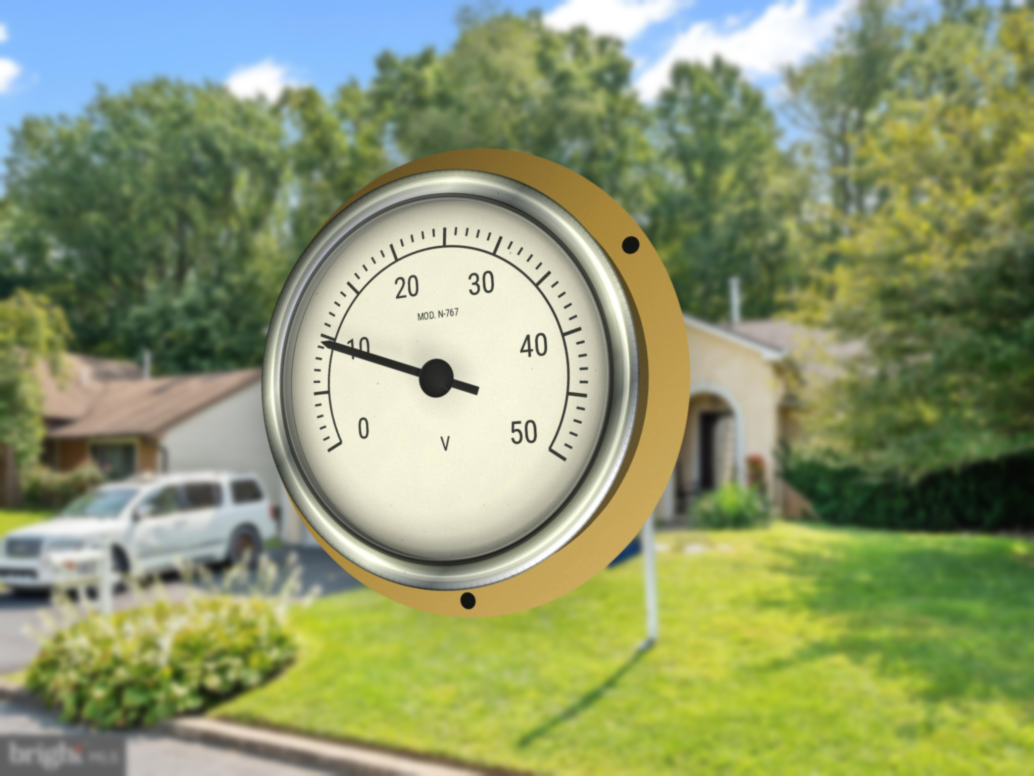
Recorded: {"value": 9.5, "unit": "V"}
